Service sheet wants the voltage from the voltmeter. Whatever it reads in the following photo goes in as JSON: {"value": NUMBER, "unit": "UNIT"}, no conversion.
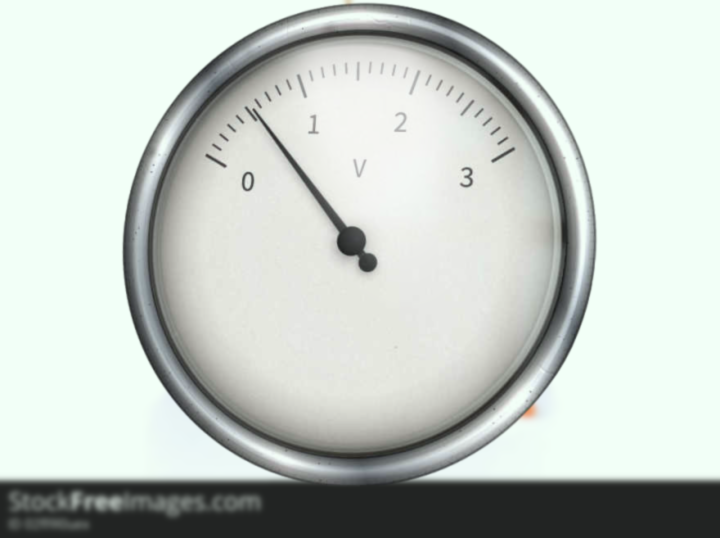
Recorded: {"value": 0.55, "unit": "V"}
